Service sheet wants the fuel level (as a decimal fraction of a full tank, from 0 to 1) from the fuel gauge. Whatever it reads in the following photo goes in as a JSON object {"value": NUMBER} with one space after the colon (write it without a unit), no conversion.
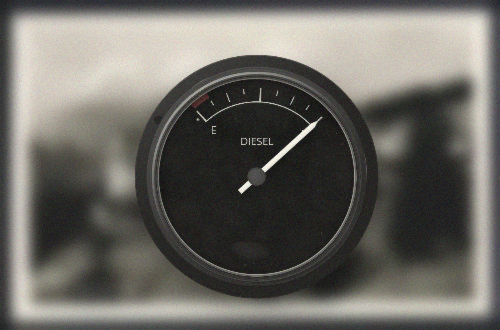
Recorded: {"value": 1}
